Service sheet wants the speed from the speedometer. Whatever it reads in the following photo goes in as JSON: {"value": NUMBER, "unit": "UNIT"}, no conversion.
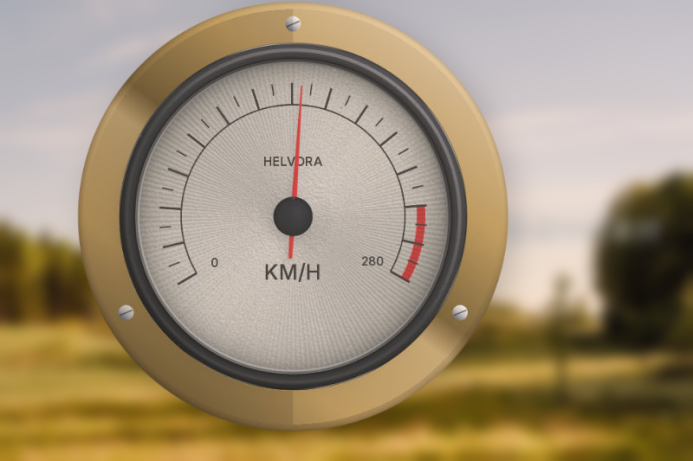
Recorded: {"value": 145, "unit": "km/h"}
